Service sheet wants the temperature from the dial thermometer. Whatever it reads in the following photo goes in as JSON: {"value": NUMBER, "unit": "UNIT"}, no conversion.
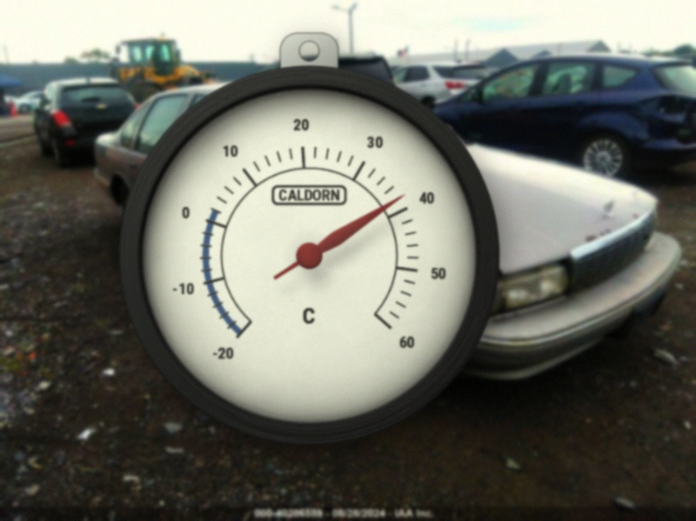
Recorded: {"value": 38, "unit": "°C"}
